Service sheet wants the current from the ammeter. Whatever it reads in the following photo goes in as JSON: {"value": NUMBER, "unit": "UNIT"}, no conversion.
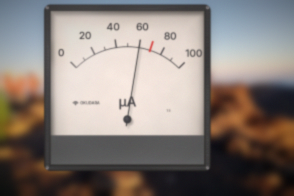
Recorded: {"value": 60, "unit": "µA"}
